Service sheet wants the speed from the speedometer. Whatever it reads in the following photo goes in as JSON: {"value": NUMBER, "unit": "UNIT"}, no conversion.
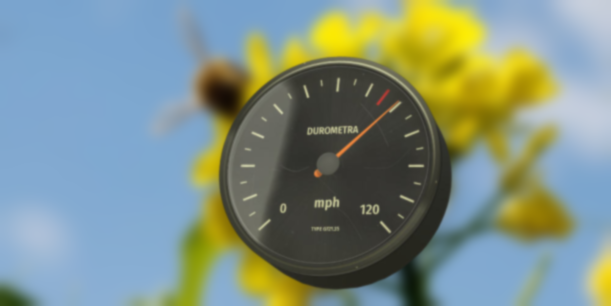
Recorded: {"value": 80, "unit": "mph"}
